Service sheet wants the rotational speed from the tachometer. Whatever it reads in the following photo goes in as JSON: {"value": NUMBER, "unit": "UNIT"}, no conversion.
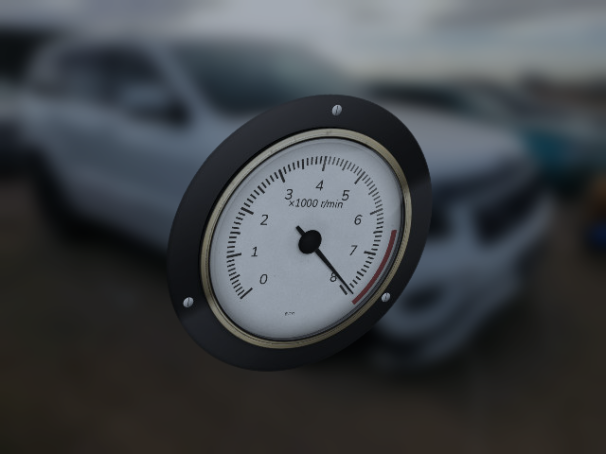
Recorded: {"value": 7900, "unit": "rpm"}
